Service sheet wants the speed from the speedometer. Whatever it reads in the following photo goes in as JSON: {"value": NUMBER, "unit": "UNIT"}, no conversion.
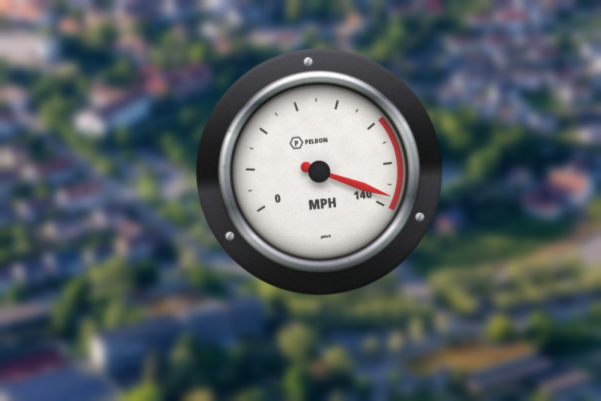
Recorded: {"value": 135, "unit": "mph"}
